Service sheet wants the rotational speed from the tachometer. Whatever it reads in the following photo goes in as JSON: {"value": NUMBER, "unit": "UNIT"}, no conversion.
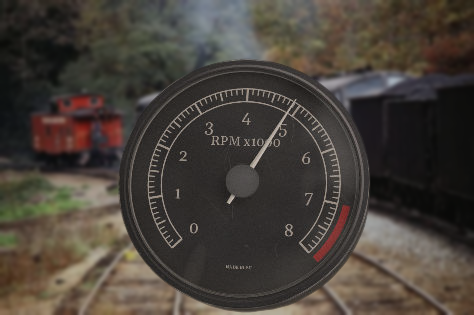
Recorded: {"value": 4900, "unit": "rpm"}
